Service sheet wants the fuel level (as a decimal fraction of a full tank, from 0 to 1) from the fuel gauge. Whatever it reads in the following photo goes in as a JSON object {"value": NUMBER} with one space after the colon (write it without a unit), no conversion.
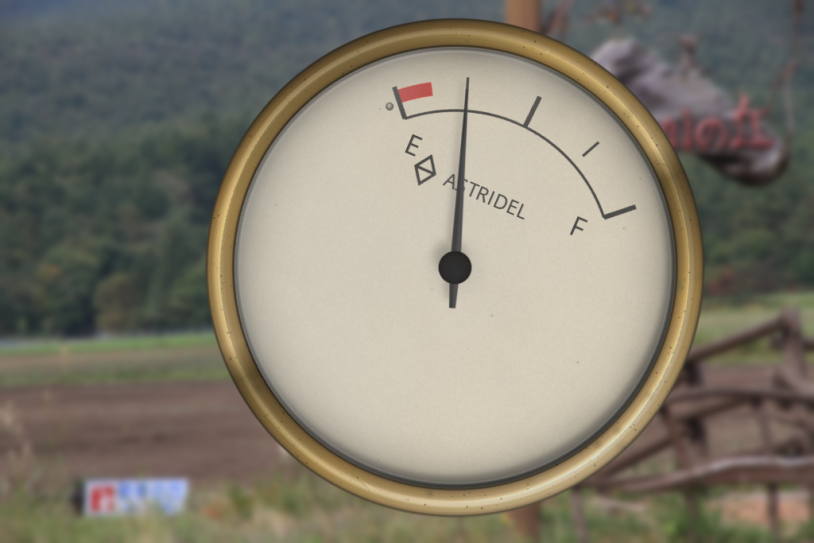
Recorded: {"value": 0.25}
